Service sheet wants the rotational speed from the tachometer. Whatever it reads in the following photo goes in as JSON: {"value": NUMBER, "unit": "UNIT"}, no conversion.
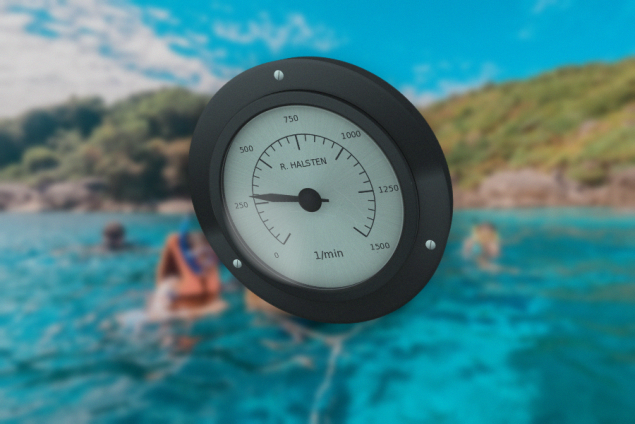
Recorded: {"value": 300, "unit": "rpm"}
